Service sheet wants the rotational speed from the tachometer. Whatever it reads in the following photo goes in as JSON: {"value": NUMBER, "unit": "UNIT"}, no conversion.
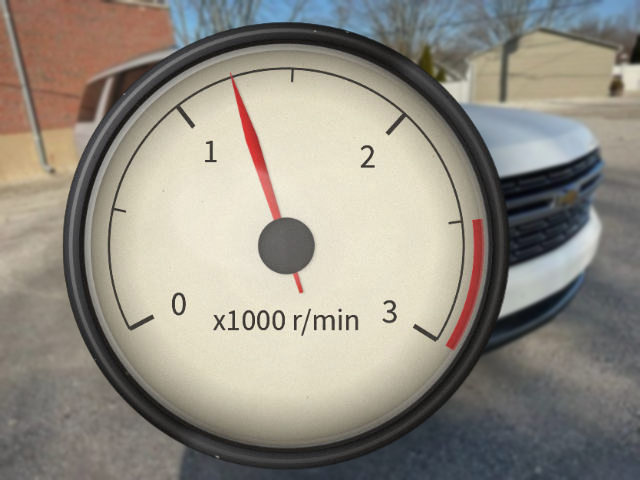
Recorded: {"value": 1250, "unit": "rpm"}
